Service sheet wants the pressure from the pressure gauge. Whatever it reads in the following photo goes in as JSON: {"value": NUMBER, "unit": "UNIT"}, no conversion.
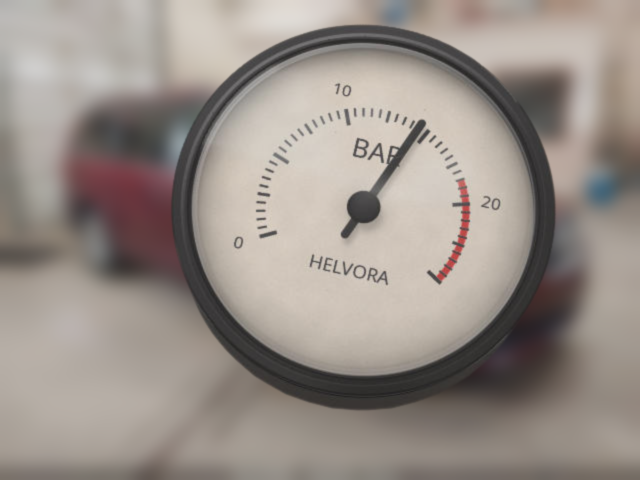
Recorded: {"value": 14.5, "unit": "bar"}
